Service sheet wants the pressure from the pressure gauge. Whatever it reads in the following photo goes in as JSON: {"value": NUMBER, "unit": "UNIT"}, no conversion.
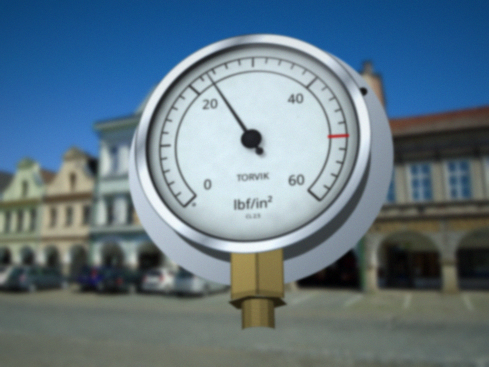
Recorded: {"value": 23, "unit": "psi"}
